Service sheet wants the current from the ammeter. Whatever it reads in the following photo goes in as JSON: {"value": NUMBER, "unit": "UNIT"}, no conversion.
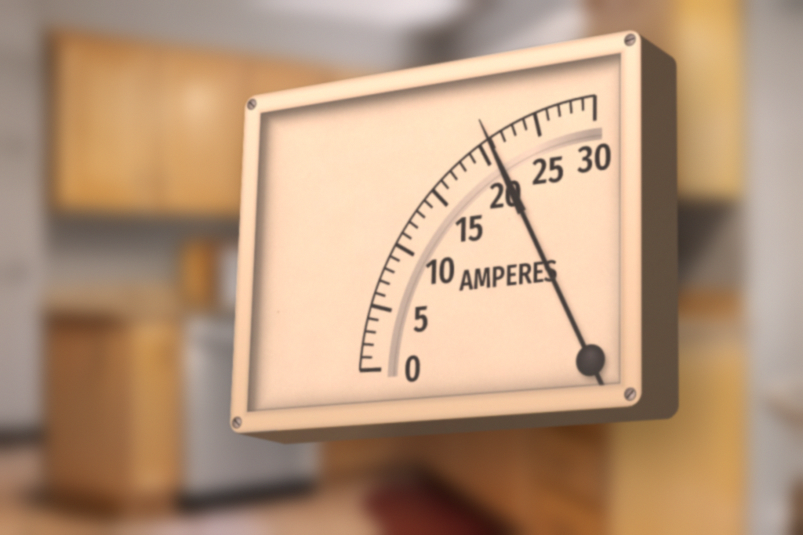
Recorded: {"value": 21, "unit": "A"}
